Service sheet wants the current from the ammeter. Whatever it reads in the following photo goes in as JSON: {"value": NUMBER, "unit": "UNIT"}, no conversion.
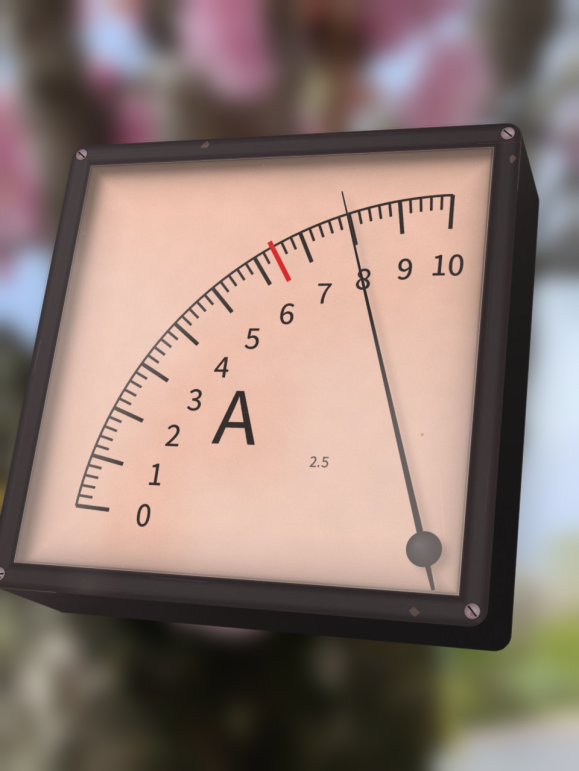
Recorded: {"value": 8, "unit": "A"}
